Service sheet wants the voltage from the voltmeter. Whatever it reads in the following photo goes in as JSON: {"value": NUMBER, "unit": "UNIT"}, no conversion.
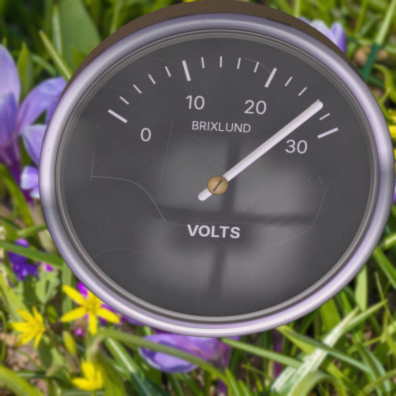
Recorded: {"value": 26, "unit": "V"}
